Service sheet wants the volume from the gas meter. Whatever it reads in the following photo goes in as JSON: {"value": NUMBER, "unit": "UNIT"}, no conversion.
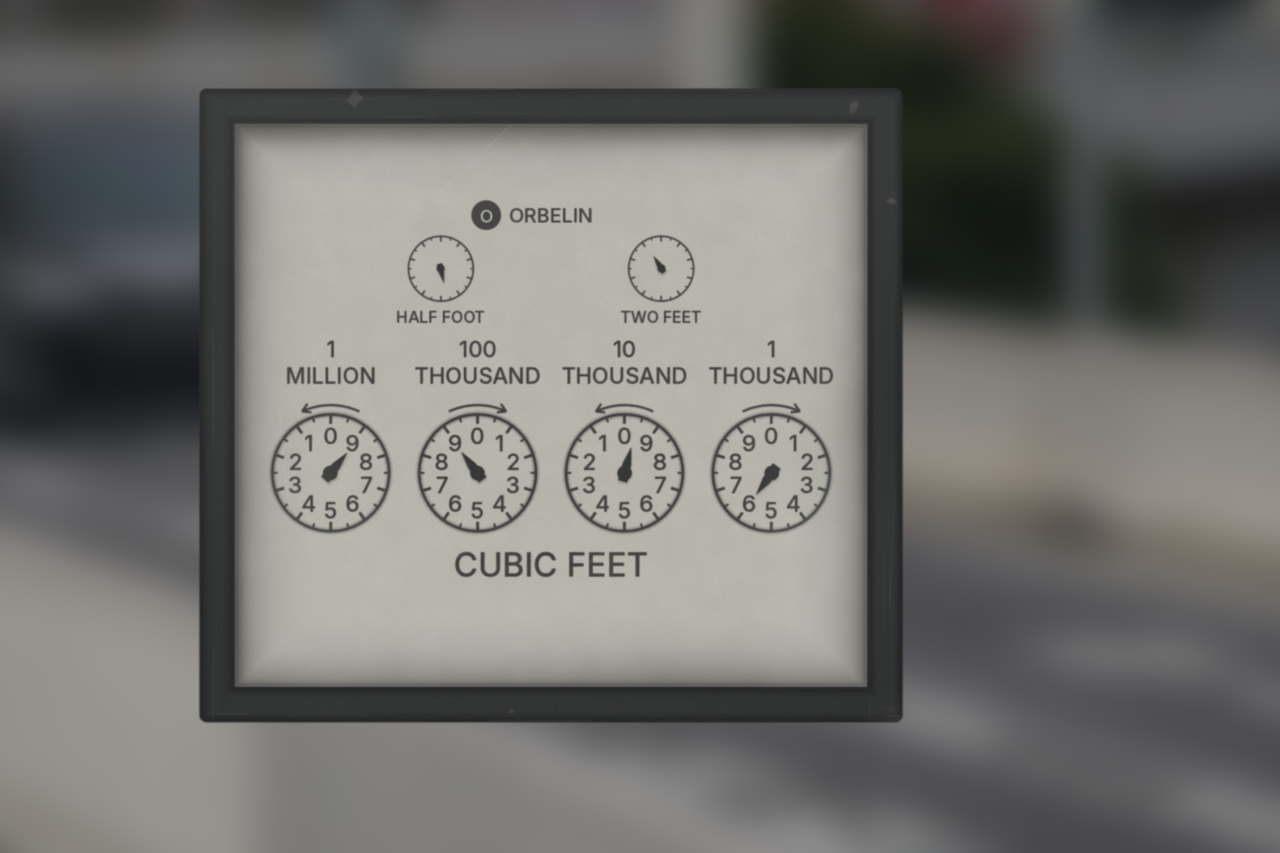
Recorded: {"value": 889600, "unit": "ft³"}
